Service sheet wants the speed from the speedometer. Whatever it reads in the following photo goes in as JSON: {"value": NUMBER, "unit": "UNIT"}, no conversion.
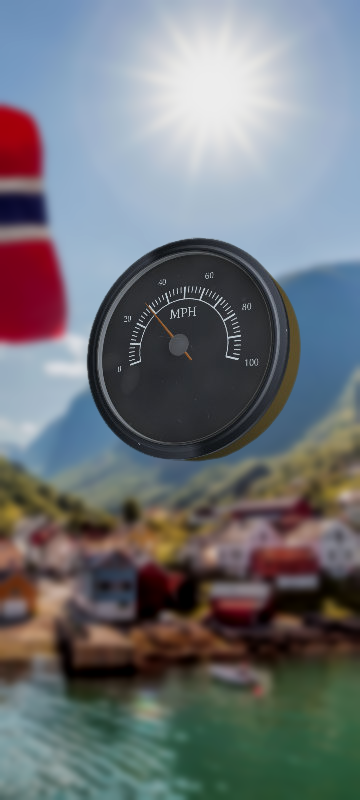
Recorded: {"value": 30, "unit": "mph"}
